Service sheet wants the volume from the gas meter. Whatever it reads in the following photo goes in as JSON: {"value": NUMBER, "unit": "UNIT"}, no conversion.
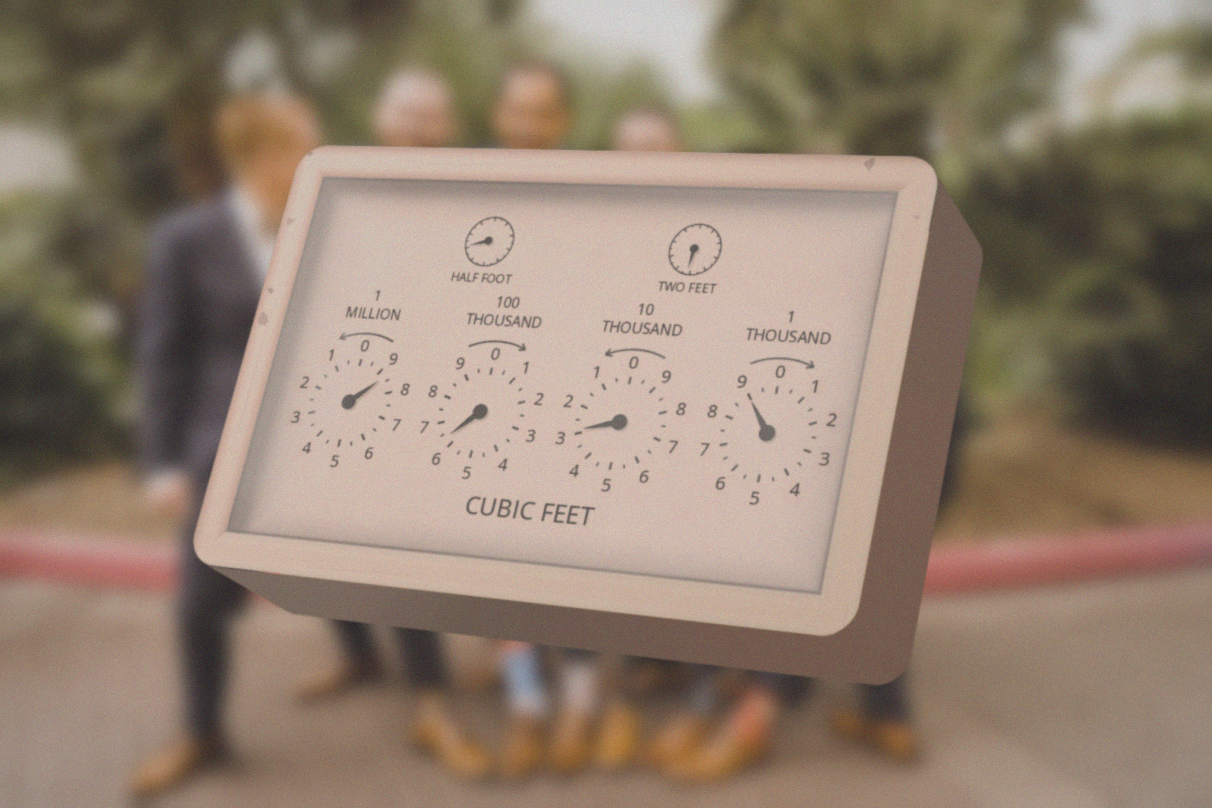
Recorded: {"value": 862900, "unit": "ft³"}
